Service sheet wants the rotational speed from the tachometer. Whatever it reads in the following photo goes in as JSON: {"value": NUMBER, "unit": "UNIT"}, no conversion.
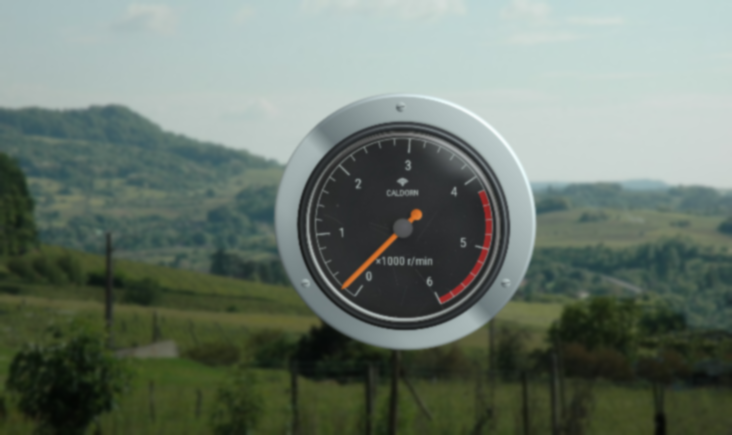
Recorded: {"value": 200, "unit": "rpm"}
